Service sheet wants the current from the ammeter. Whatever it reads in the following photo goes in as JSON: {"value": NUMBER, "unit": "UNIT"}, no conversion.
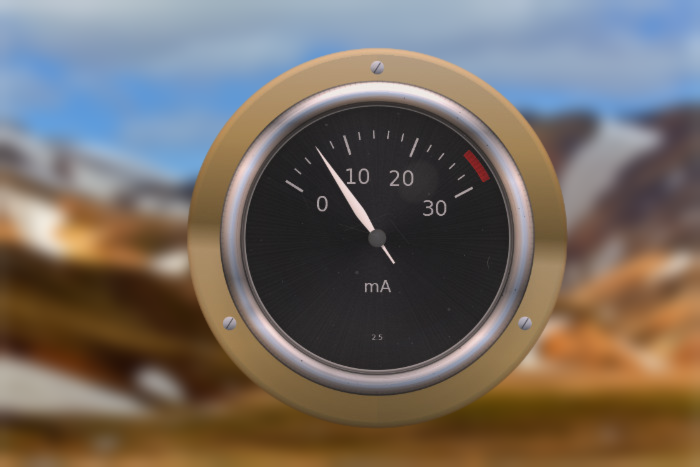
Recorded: {"value": 6, "unit": "mA"}
